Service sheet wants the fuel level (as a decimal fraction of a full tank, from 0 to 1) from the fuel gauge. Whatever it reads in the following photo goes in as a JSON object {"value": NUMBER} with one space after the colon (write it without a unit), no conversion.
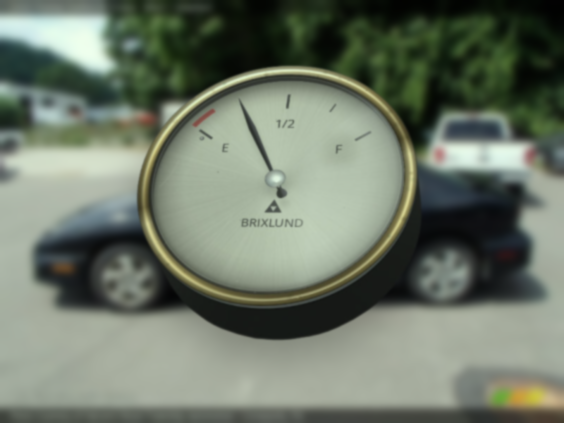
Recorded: {"value": 0.25}
